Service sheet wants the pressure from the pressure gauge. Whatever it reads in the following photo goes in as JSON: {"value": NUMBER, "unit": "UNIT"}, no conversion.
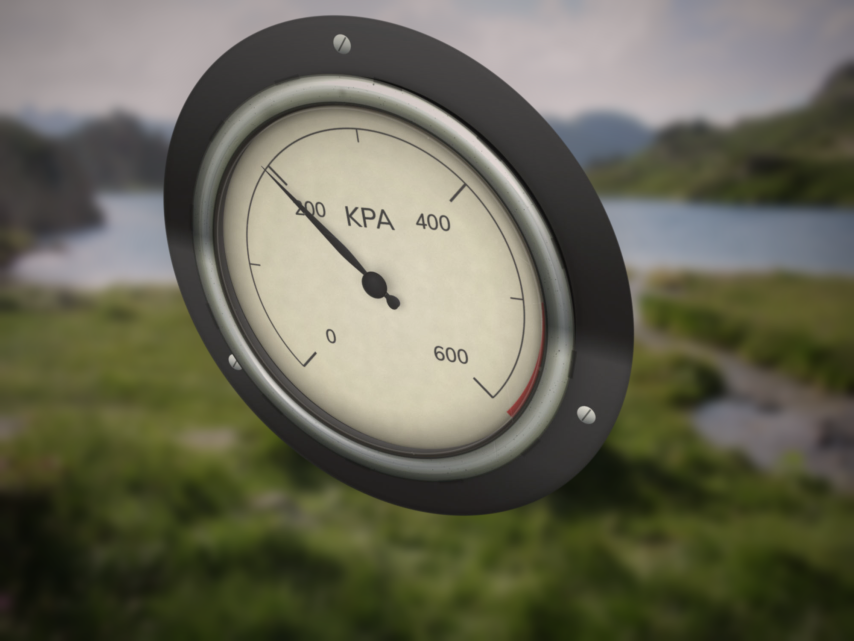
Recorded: {"value": 200, "unit": "kPa"}
